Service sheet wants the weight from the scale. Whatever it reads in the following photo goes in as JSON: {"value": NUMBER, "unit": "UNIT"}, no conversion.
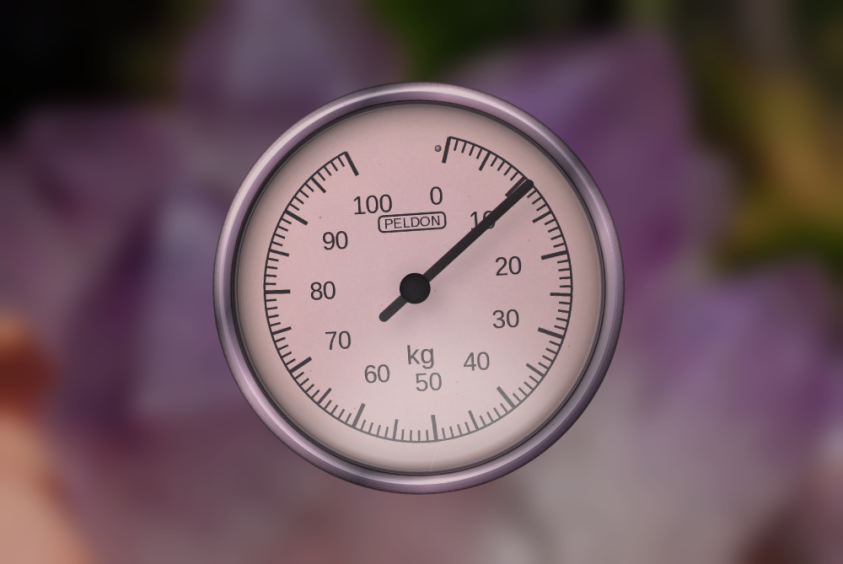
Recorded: {"value": 11, "unit": "kg"}
